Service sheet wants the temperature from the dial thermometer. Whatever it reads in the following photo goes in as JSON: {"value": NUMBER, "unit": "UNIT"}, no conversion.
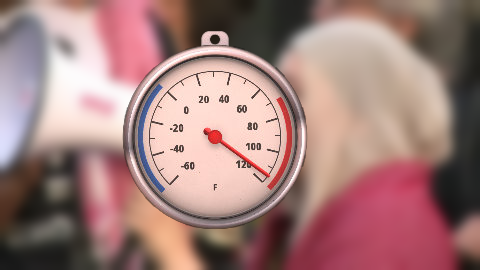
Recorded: {"value": 115, "unit": "°F"}
